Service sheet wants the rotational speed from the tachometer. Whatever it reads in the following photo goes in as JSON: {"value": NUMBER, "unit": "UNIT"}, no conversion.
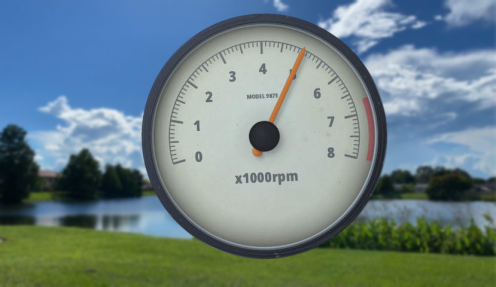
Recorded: {"value": 5000, "unit": "rpm"}
